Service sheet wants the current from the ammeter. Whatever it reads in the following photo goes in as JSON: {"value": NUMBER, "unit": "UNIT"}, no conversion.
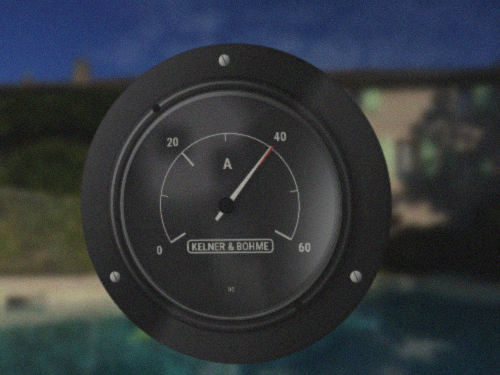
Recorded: {"value": 40, "unit": "A"}
